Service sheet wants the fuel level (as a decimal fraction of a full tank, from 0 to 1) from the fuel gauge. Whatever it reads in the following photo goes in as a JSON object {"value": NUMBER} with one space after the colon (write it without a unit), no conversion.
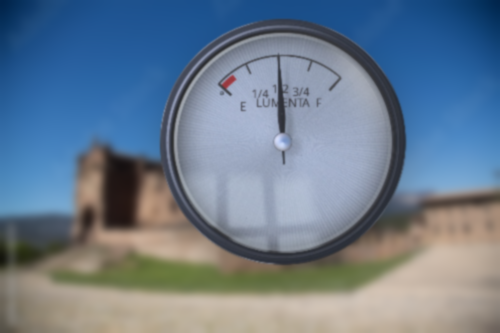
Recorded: {"value": 0.5}
